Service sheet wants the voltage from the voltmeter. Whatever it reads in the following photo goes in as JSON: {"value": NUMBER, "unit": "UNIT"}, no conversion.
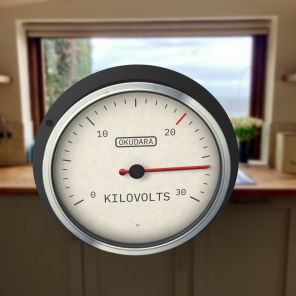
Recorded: {"value": 26, "unit": "kV"}
